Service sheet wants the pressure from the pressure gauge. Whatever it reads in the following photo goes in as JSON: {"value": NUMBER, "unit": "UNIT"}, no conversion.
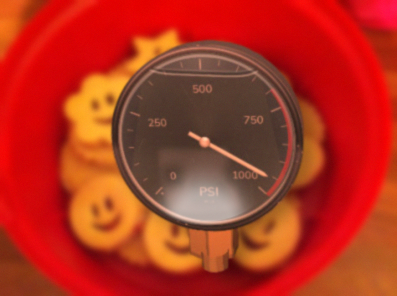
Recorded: {"value": 950, "unit": "psi"}
